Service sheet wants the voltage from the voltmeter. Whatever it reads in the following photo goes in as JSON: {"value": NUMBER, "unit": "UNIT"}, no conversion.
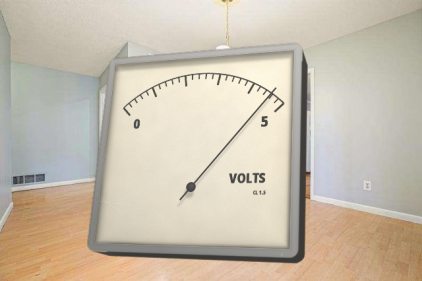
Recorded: {"value": 4.6, "unit": "V"}
